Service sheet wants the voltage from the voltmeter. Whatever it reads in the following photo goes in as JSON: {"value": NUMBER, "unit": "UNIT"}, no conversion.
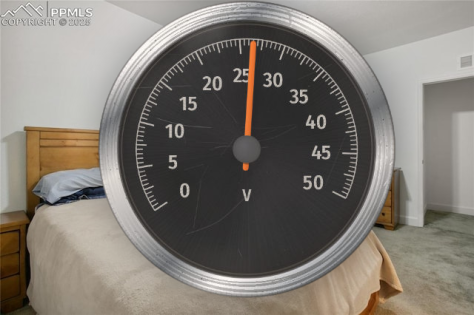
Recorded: {"value": 26.5, "unit": "V"}
